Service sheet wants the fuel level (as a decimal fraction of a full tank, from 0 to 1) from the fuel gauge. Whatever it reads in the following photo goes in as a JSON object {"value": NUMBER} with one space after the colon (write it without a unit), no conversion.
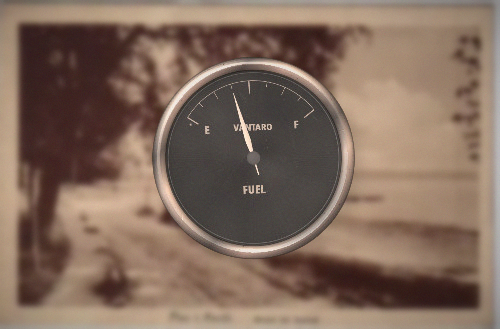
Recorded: {"value": 0.375}
